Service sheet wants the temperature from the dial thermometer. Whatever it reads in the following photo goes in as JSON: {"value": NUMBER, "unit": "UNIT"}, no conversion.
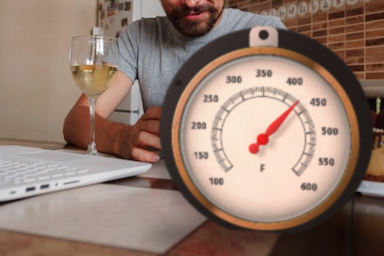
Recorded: {"value": 425, "unit": "°F"}
